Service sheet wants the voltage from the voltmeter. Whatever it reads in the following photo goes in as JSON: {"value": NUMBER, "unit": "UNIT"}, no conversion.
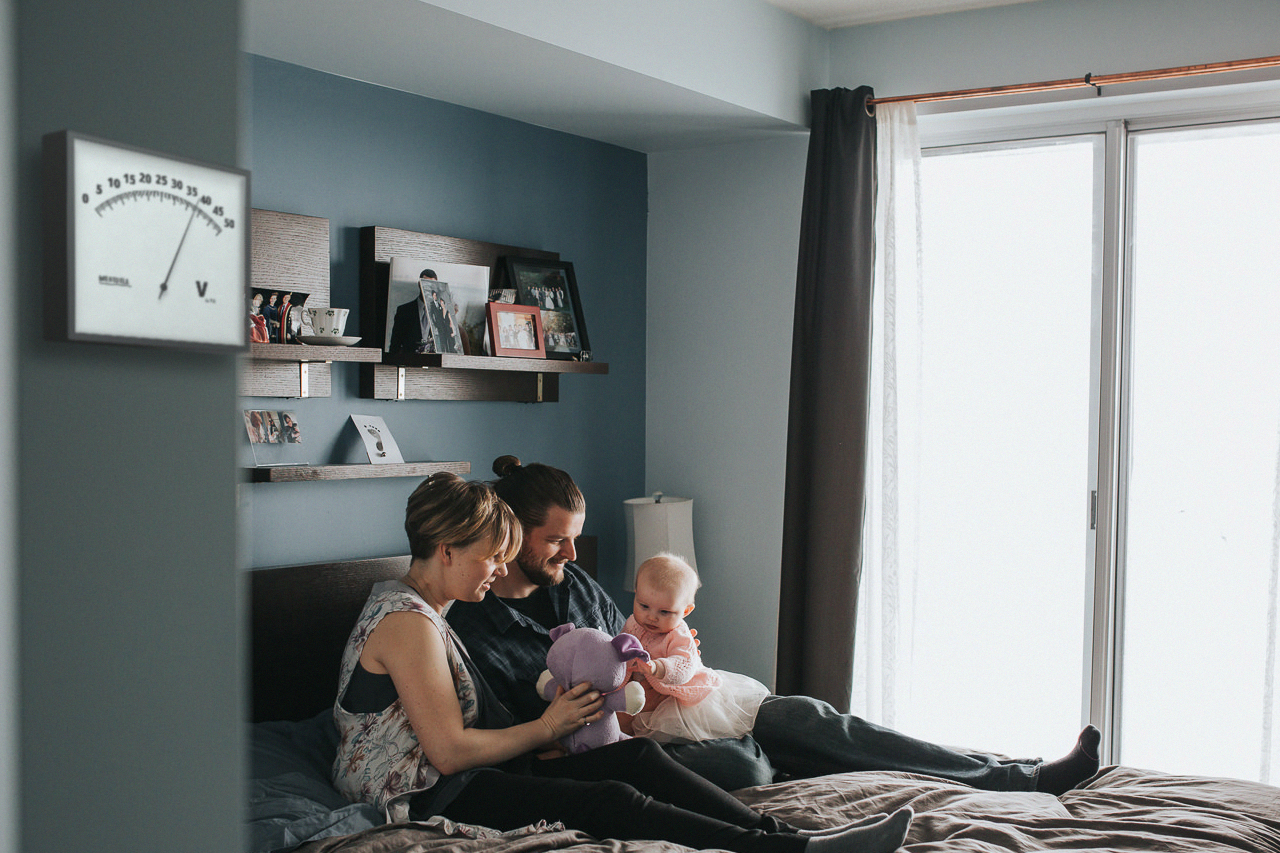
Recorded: {"value": 37.5, "unit": "V"}
